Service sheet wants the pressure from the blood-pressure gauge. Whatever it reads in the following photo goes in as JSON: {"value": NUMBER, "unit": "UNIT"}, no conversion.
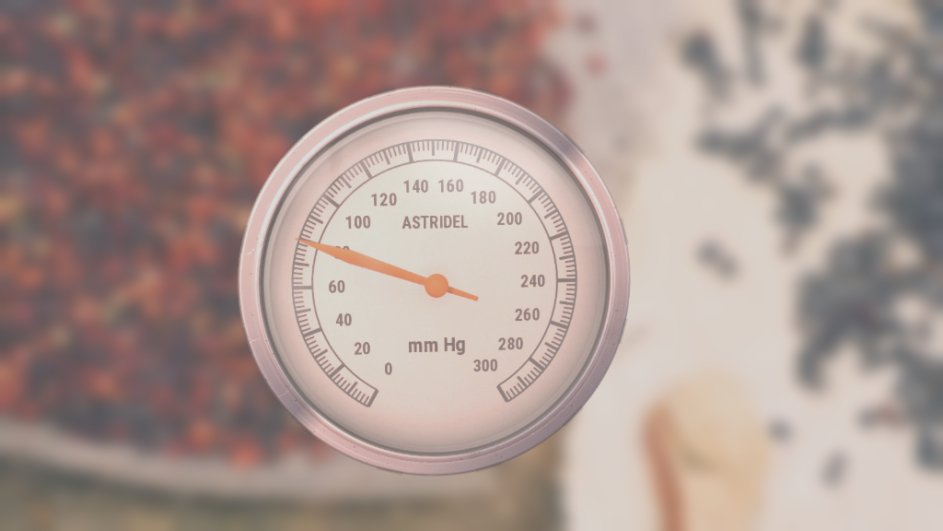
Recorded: {"value": 80, "unit": "mmHg"}
